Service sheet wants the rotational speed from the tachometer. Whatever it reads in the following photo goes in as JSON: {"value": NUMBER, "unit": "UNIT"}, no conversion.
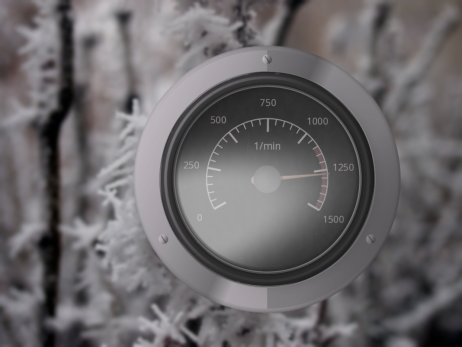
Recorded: {"value": 1275, "unit": "rpm"}
